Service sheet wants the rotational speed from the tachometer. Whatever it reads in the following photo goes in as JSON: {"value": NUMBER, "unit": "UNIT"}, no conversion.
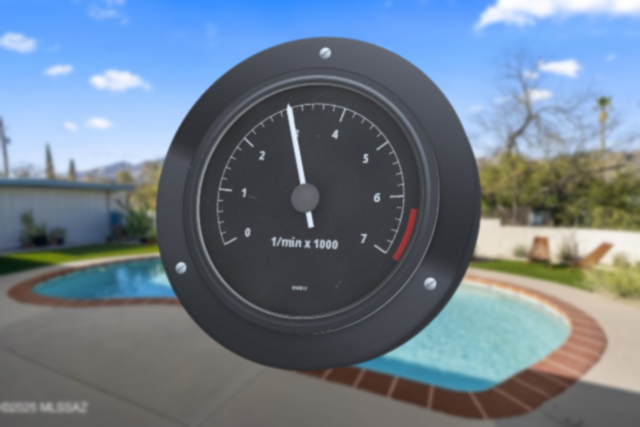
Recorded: {"value": 3000, "unit": "rpm"}
